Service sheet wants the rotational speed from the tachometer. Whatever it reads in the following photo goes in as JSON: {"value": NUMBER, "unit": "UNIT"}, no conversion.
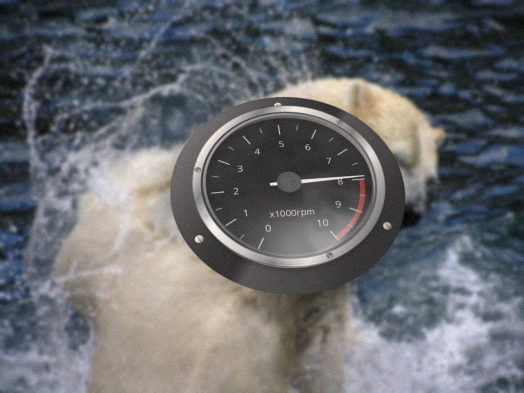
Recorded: {"value": 8000, "unit": "rpm"}
